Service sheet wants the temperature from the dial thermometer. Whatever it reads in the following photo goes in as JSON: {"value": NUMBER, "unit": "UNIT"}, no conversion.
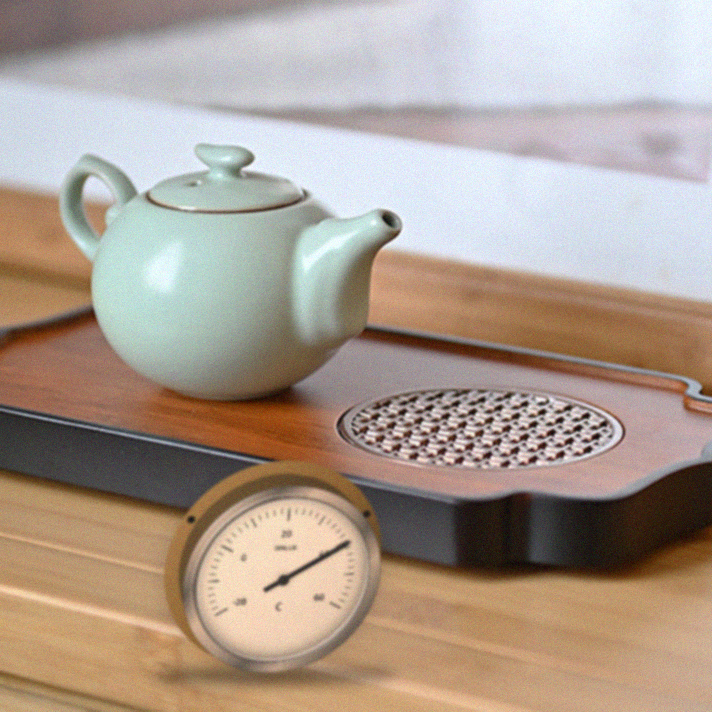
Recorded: {"value": 40, "unit": "°C"}
